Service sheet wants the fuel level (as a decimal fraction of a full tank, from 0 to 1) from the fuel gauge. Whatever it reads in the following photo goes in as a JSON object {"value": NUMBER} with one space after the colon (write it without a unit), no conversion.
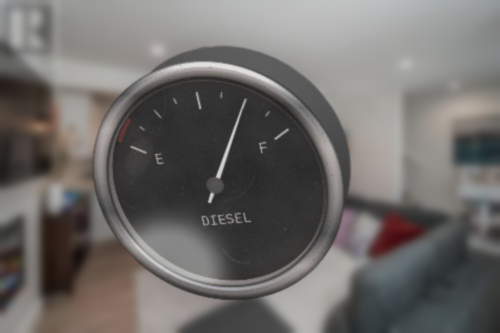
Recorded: {"value": 0.75}
